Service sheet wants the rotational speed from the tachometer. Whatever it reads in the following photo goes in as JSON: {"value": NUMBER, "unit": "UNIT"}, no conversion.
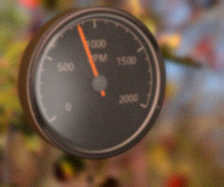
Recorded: {"value": 850, "unit": "rpm"}
